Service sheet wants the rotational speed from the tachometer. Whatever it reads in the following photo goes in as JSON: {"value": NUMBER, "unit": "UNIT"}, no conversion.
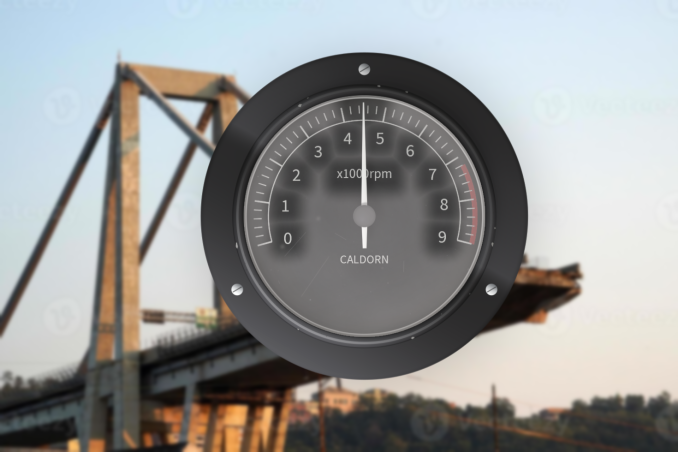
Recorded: {"value": 4500, "unit": "rpm"}
